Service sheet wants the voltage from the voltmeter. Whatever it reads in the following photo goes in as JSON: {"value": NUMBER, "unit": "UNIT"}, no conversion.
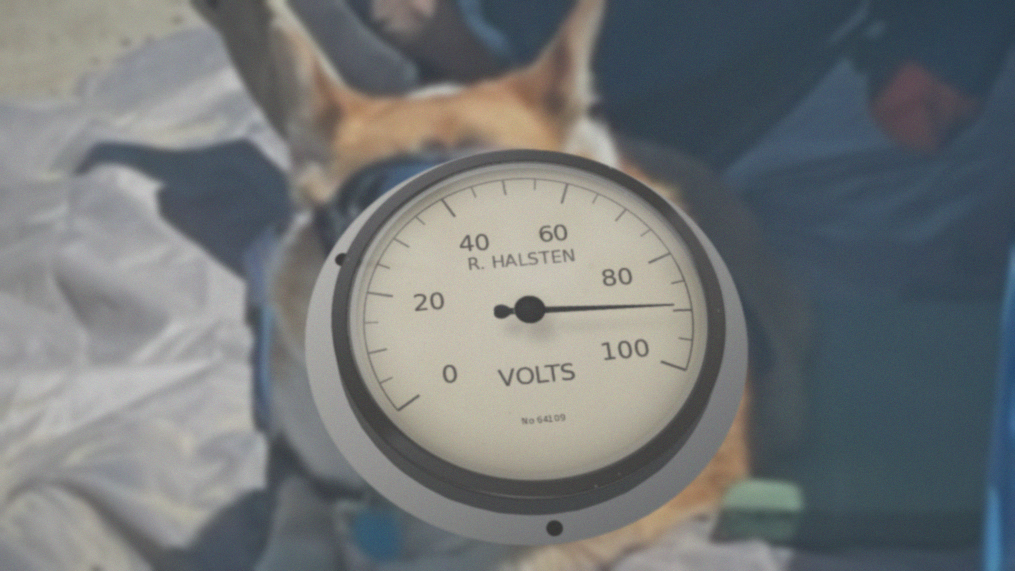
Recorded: {"value": 90, "unit": "V"}
